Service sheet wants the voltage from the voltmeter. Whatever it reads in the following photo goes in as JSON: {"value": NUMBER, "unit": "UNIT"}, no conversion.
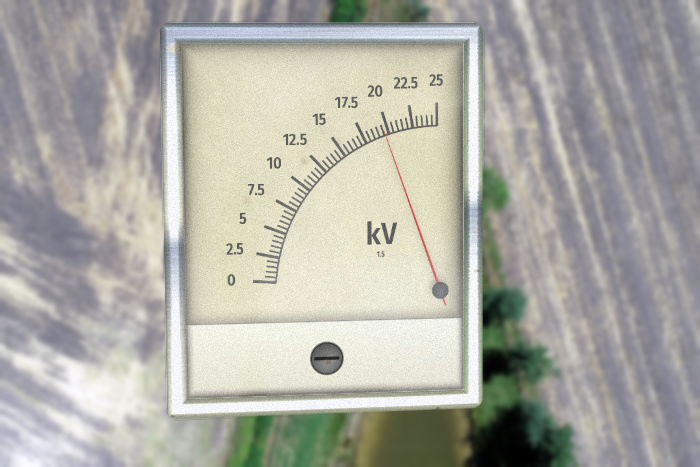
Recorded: {"value": 19.5, "unit": "kV"}
